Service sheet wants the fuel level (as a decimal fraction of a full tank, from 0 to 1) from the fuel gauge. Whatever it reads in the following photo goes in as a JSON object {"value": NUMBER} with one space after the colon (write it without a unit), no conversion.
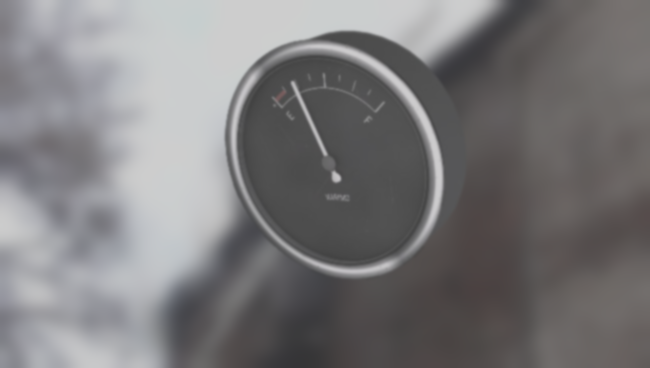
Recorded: {"value": 0.25}
